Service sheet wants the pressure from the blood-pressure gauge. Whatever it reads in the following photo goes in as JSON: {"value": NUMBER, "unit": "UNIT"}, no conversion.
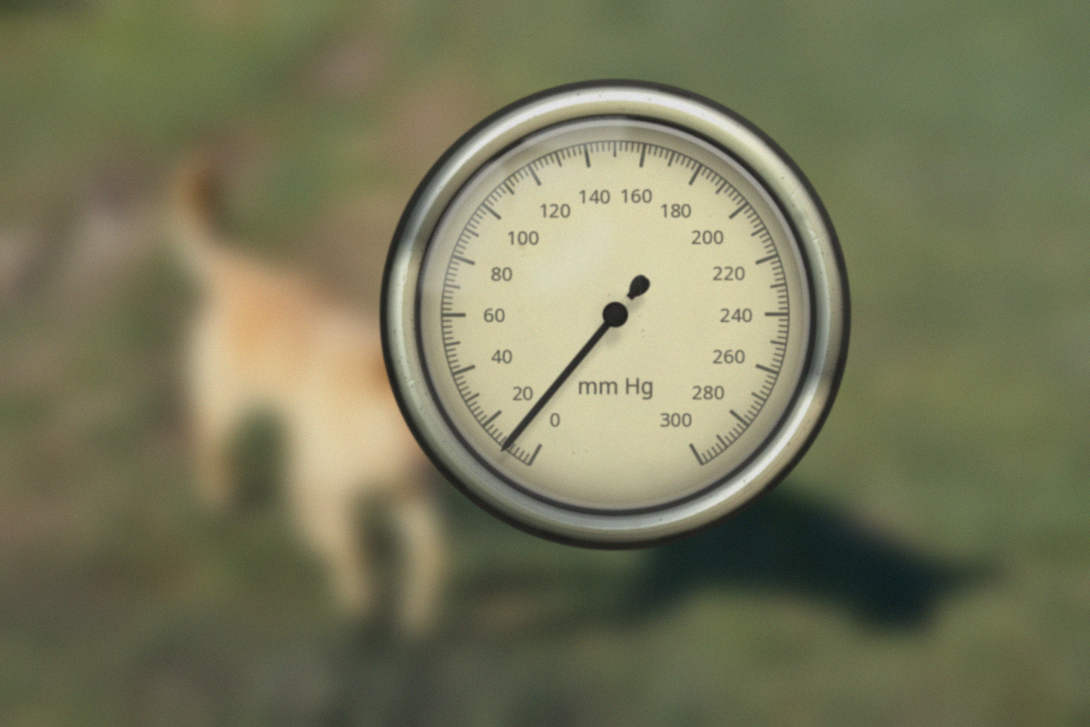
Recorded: {"value": 10, "unit": "mmHg"}
